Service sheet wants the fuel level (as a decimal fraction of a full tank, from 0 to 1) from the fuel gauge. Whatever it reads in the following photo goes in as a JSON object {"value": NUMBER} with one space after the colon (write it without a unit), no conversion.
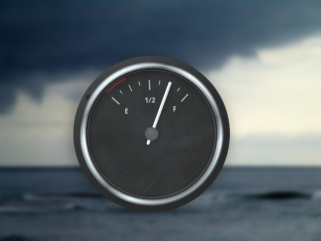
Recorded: {"value": 0.75}
